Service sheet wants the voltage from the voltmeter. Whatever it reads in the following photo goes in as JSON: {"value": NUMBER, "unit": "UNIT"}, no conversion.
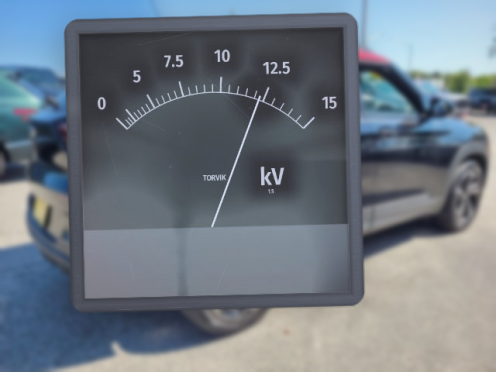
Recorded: {"value": 12.25, "unit": "kV"}
